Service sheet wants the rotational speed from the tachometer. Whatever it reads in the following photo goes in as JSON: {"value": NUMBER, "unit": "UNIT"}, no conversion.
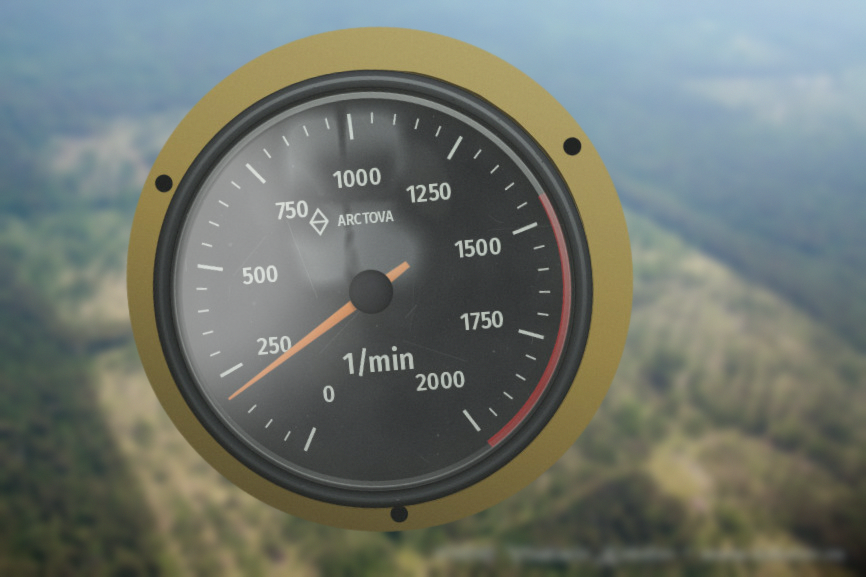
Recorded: {"value": 200, "unit": "rpm"}
